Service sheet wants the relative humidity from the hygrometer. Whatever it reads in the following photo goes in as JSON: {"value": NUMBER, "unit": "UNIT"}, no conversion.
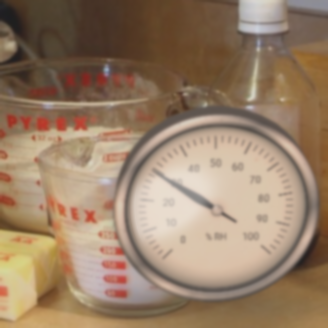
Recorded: {"value": 30, "unit": "%"}
